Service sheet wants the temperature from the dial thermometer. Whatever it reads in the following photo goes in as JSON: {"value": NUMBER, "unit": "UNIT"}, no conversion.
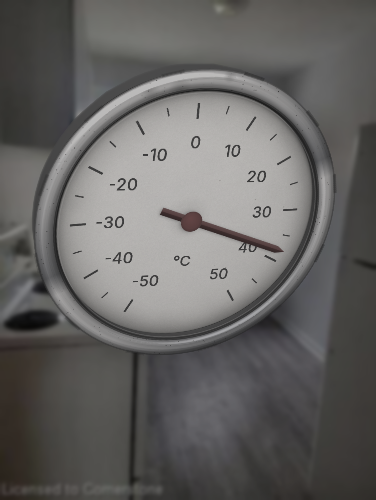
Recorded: {"value": 37.5, "unit": "°C"}
